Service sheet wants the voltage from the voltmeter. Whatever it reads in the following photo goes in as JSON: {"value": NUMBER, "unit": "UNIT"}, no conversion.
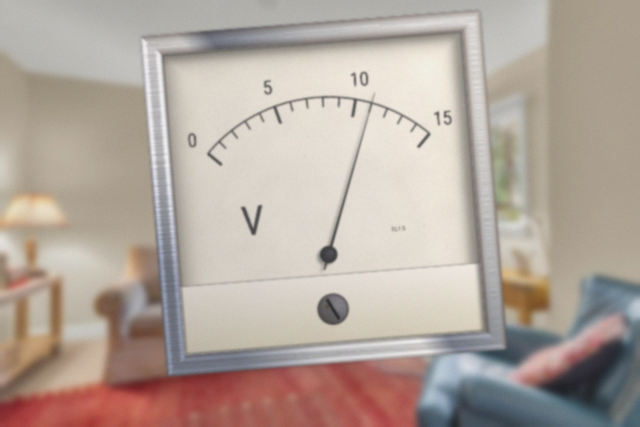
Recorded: {"value": 11, "unit": "V"}
